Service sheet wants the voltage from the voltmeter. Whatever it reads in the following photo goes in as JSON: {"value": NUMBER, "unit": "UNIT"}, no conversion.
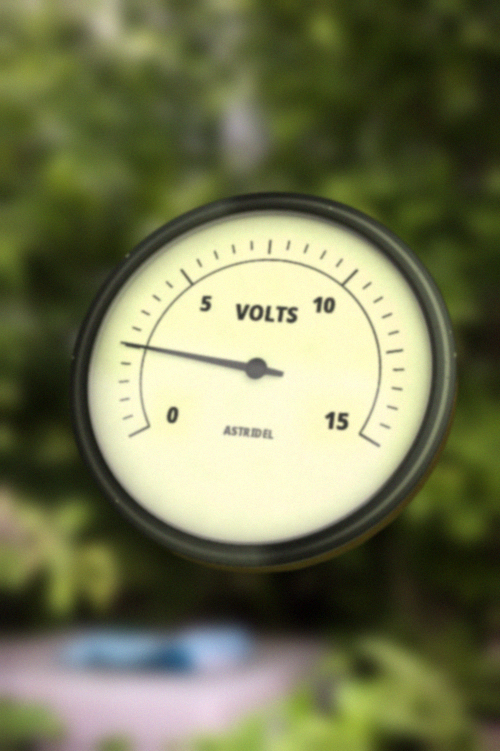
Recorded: {"value": 2.5, "unit": "V"}
